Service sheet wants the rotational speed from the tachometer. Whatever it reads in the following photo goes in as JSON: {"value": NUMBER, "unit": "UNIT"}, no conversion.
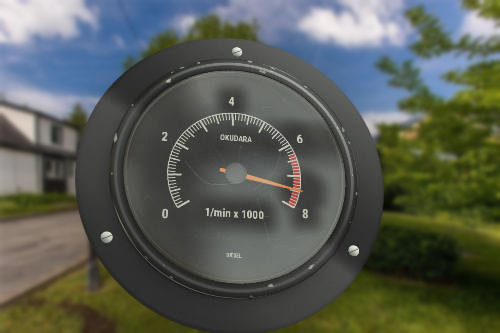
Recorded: {"value": 7500, "unit": "rpm"}
